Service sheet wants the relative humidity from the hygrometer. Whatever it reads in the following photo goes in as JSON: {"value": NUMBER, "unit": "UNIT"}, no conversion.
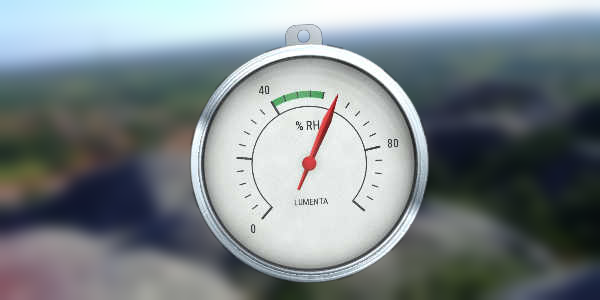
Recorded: {"value": 60, "unit": "%"}
